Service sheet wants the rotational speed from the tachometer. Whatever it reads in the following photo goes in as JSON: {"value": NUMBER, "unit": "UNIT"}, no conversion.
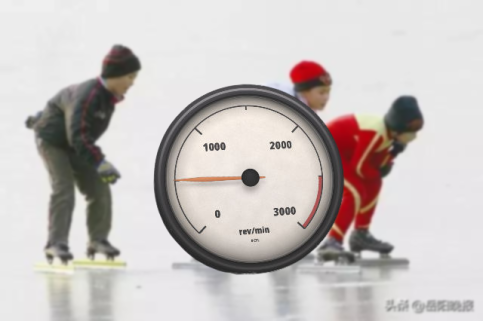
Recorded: {"value": 500, "unit": "rpm"}
